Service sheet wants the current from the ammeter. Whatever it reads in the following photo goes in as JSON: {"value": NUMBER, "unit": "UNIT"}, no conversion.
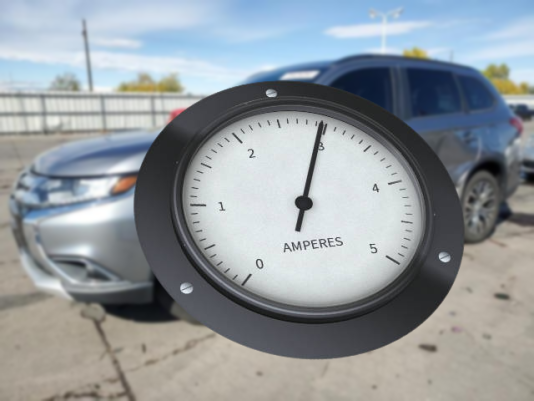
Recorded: {"value": 2.95, "unit": "A"}
